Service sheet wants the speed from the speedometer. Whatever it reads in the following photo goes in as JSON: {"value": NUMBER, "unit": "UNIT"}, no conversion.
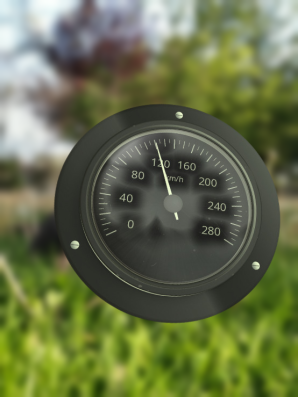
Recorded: {"value": 120, "unit": "km/h"}
